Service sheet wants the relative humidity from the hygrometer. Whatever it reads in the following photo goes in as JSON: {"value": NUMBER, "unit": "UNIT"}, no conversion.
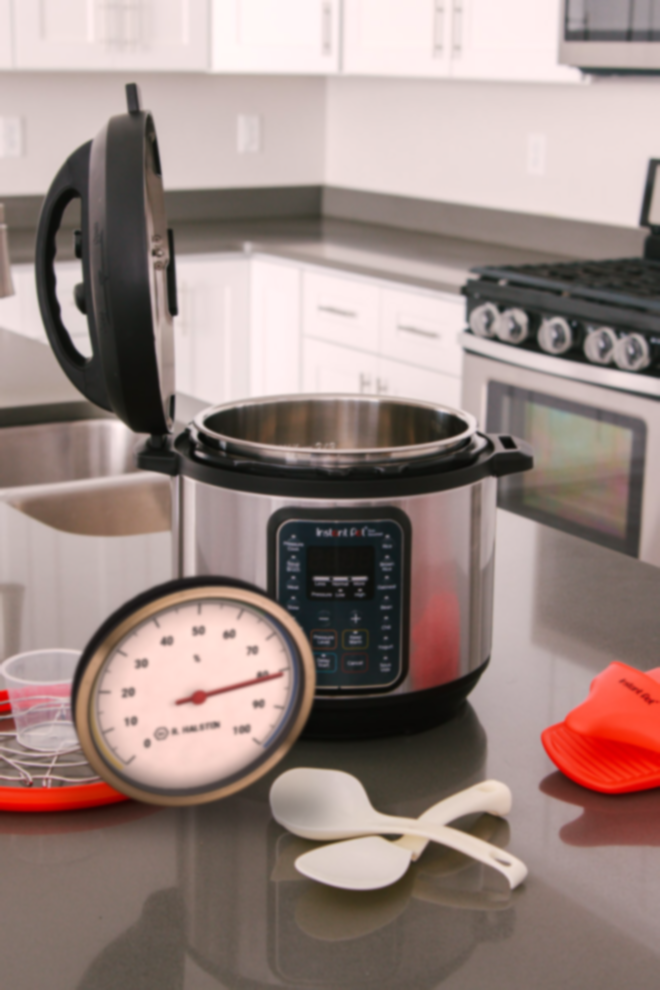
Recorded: {"value": 80, "unit": "%"}
